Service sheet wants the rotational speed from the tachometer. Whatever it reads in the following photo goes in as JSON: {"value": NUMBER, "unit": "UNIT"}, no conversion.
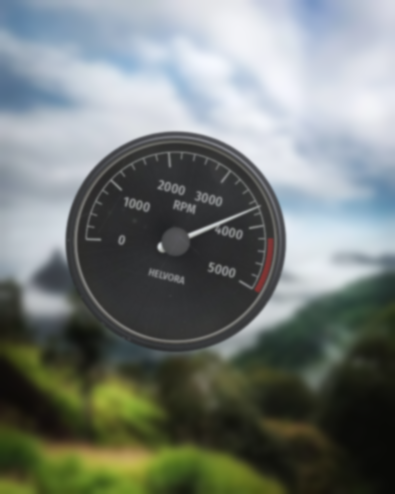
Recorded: {"value": 3700, "unit": "rpm"}
